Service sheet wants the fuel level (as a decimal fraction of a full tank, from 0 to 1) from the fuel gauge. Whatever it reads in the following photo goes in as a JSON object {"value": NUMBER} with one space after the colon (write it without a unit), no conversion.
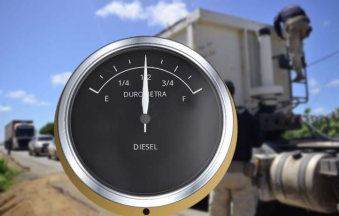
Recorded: {"value": 0.5}
